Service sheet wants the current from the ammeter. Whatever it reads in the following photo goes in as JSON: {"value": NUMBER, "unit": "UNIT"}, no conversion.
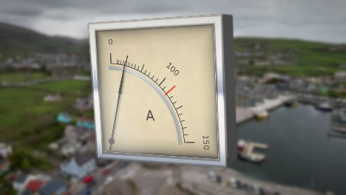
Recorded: {"value": 50, "unit": "A"}
